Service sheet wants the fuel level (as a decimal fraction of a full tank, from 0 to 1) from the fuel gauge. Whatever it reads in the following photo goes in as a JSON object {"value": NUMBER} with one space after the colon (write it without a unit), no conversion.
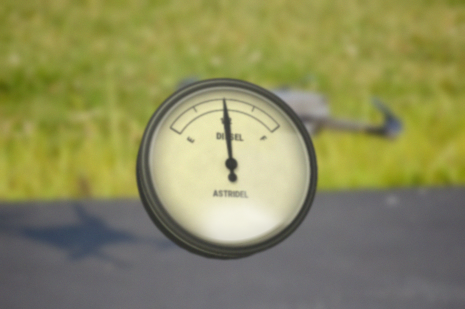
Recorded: {"value": 0.5}
